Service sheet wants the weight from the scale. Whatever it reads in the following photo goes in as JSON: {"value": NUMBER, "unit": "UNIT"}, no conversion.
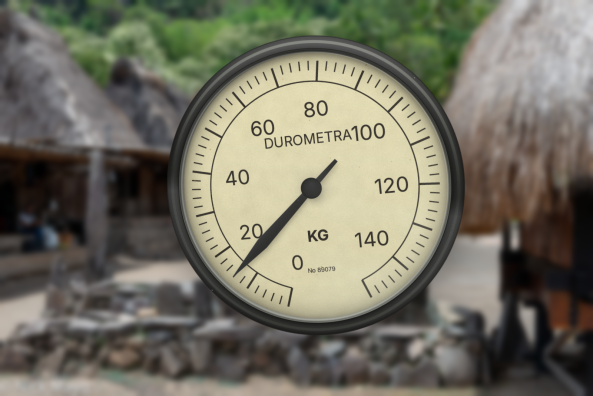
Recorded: {"value": 14, "unit": "kg"}
